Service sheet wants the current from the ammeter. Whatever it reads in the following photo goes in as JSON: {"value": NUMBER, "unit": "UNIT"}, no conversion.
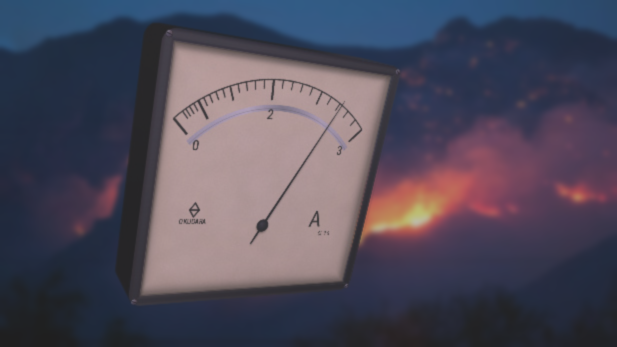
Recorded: {"value": 2.7, "unit": "A"}
